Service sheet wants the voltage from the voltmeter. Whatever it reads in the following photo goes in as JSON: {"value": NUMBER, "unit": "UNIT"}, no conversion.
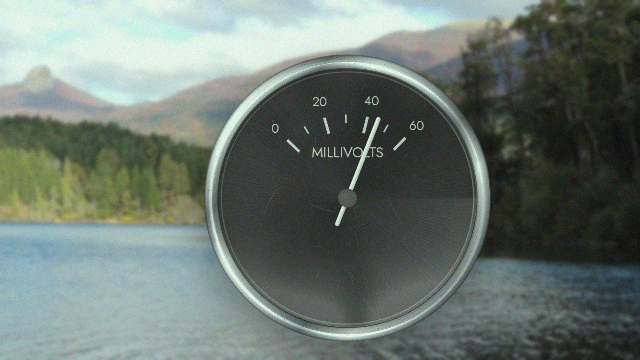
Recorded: {"value": 45, "unit": "mV"}
